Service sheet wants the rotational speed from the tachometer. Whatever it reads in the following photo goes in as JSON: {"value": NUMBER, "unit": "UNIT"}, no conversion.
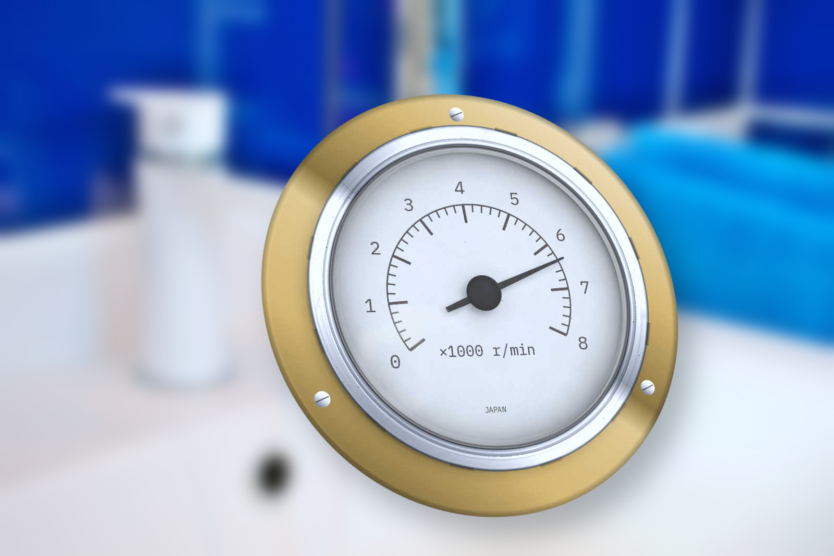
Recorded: {"value": 6400, "unit": "rpm"}
